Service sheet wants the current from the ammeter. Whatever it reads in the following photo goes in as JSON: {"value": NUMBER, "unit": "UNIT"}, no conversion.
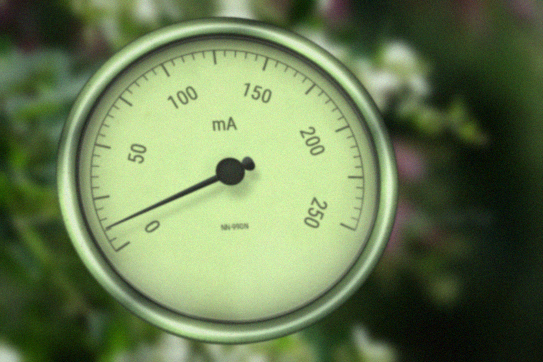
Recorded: {"value": 10, "unit": "mA"}
